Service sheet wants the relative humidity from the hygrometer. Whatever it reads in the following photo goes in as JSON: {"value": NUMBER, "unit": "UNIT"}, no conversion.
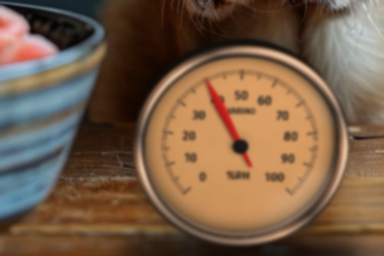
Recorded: {"value": 40, "unit": "%"}
